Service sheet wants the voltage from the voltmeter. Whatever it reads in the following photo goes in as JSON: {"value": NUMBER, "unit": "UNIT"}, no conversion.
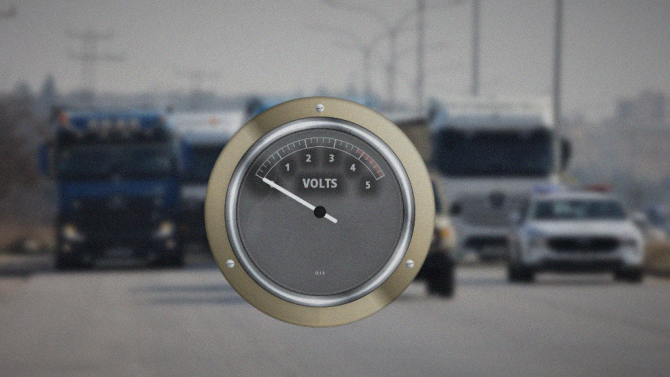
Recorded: {"value": 0, "unit": "V"}
